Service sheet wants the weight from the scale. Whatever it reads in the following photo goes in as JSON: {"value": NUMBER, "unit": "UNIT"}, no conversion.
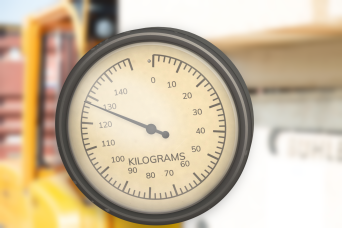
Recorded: {"value": 128, "unit": "kg"}
